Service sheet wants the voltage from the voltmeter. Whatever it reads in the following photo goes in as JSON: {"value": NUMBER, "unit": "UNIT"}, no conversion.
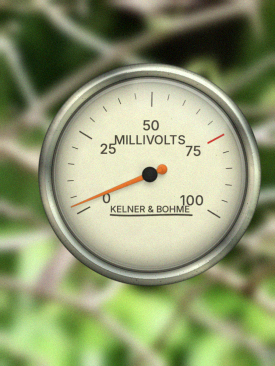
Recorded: {"value": 2.5, "unit": "mV"}
